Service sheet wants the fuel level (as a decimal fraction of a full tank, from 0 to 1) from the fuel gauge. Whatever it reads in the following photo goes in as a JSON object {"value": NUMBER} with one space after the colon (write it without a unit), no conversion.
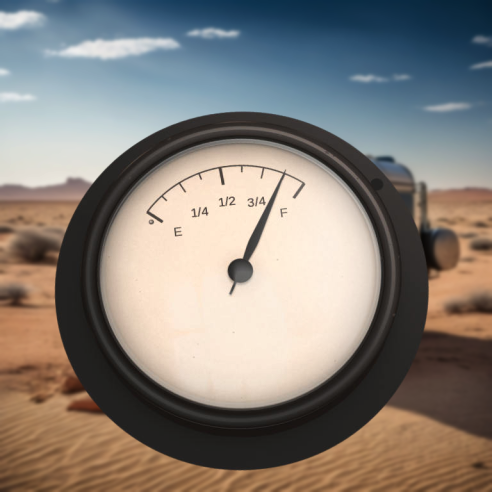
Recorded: {"value": 0.875}
